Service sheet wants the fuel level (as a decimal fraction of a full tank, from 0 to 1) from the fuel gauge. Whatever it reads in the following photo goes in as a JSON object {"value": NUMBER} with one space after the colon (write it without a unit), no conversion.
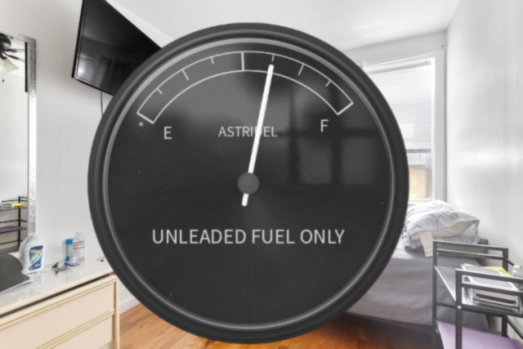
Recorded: {"value": 0.625}
